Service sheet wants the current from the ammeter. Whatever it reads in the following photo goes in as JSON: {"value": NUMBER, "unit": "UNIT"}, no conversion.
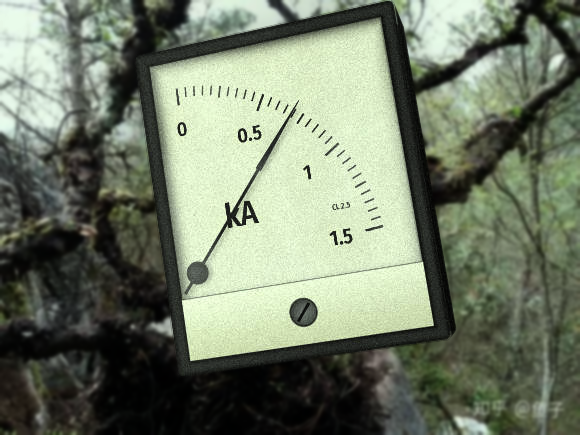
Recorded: {"value": 0.7, "unit": "kA"}
